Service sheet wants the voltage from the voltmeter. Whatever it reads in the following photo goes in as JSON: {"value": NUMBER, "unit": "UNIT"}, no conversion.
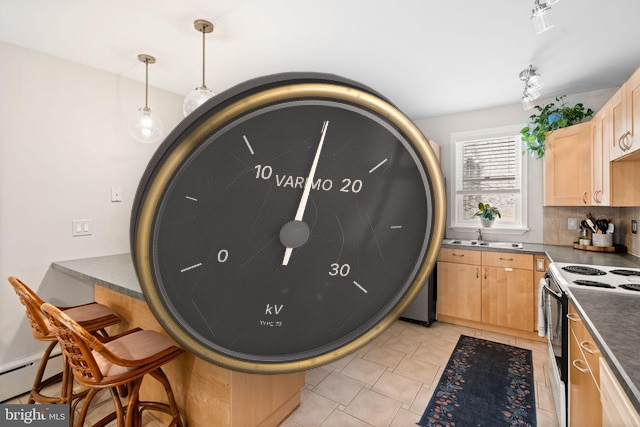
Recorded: {"value": 15, "unit": "kV"}
